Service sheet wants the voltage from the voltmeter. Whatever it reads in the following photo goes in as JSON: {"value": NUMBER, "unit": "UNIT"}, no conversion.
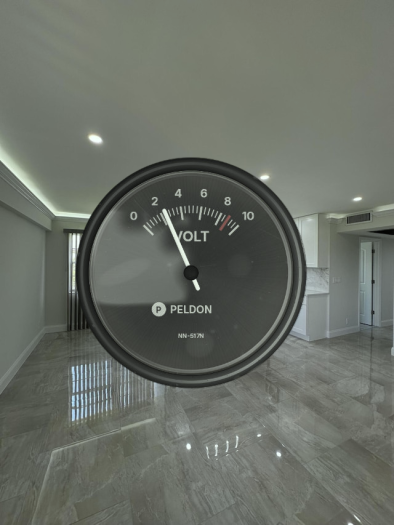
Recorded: {"value": 2.4, "unit": "V"}
